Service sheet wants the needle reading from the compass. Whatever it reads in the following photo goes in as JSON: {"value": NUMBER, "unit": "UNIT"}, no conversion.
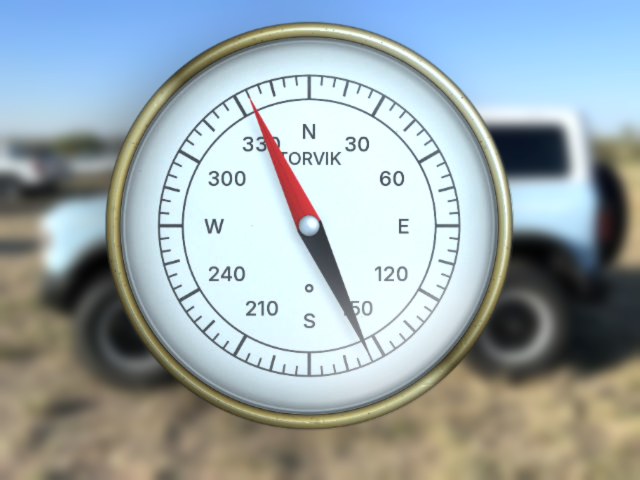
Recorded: {"value": 335, "unit": "°"}
